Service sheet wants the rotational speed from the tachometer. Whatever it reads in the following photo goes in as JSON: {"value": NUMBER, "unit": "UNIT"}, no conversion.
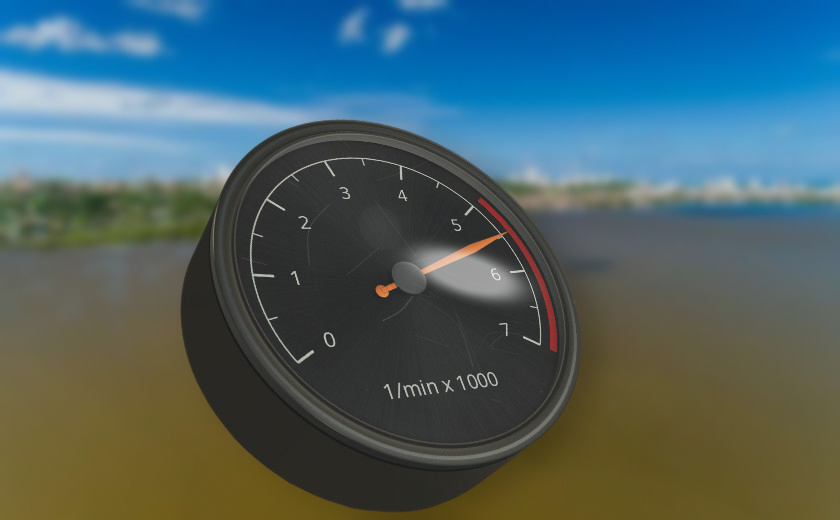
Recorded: {"value": 5500, "unit": "rpm"}
